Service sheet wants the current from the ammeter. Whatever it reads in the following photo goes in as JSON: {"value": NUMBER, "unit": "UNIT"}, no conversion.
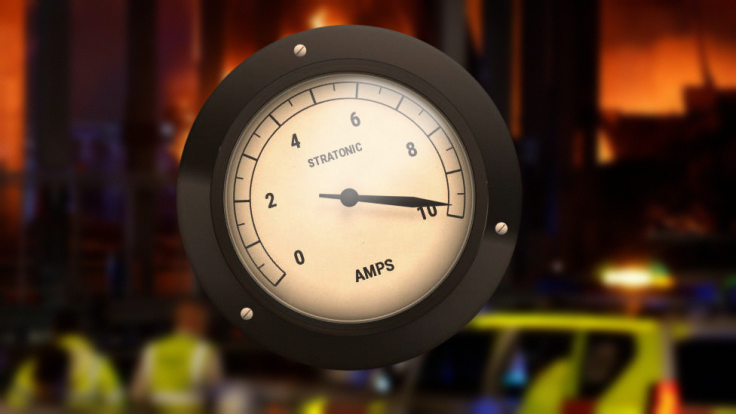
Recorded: {"value": 9.75, "unit": "A"}
